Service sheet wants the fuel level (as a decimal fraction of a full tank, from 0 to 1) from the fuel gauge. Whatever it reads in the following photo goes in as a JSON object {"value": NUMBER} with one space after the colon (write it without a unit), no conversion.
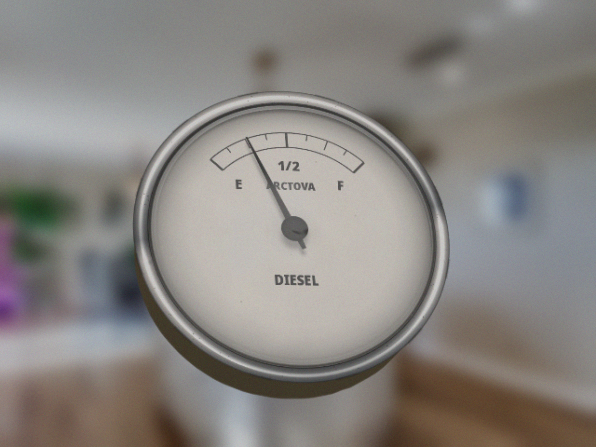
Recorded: {"value": 0.25}
